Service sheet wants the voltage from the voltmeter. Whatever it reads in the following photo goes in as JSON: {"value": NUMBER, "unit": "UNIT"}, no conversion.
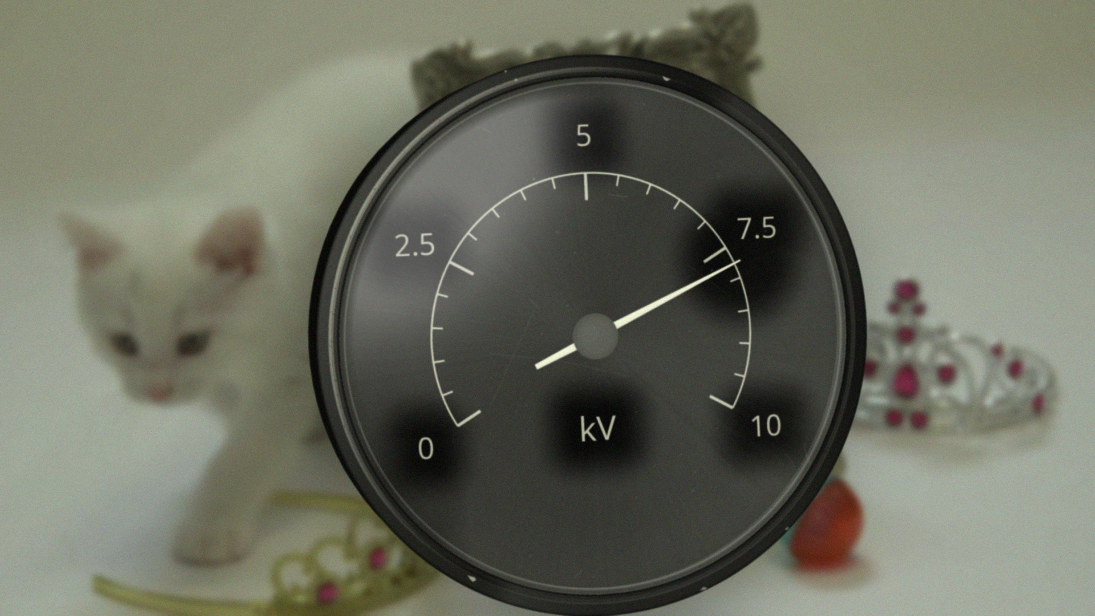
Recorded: {"value": 7.75, "unit": "kV"}
